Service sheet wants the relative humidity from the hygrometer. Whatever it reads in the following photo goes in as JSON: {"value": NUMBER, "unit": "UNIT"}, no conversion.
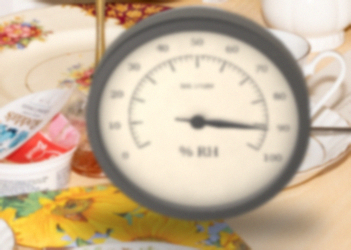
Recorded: {"value": 90, "unit": "%"}
